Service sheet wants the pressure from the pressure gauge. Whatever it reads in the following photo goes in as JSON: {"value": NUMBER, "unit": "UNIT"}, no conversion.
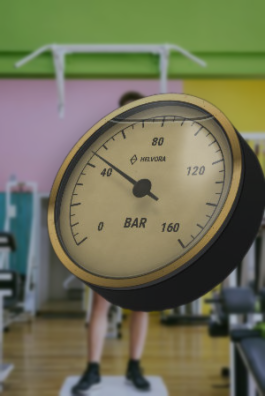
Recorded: {"value": 45, "unit": "bar"}
